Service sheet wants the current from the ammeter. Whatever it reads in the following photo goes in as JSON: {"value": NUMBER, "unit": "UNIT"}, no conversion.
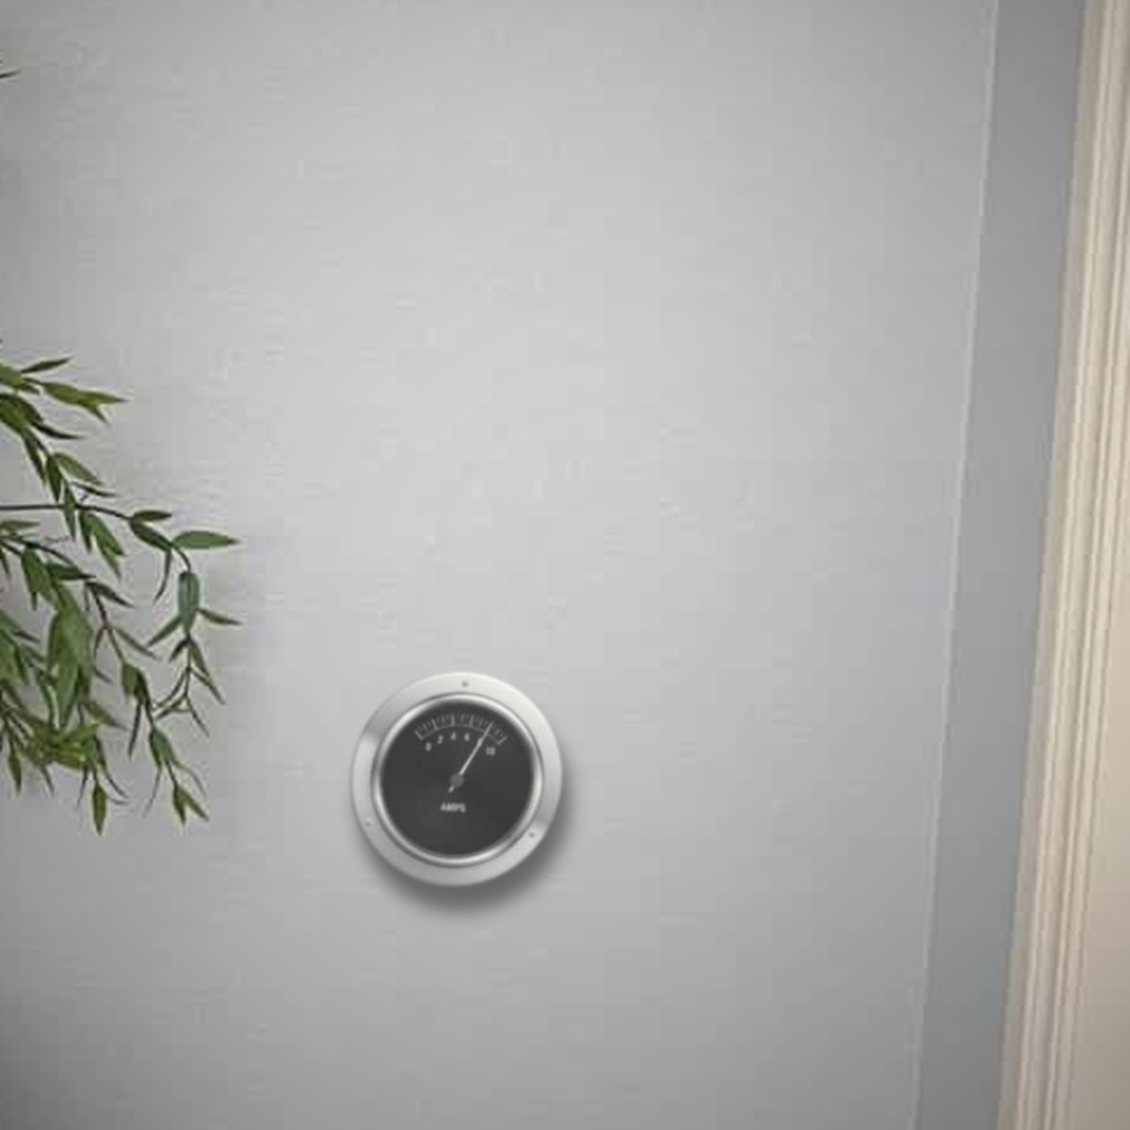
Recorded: {"value": 8, "unit": "A"}
